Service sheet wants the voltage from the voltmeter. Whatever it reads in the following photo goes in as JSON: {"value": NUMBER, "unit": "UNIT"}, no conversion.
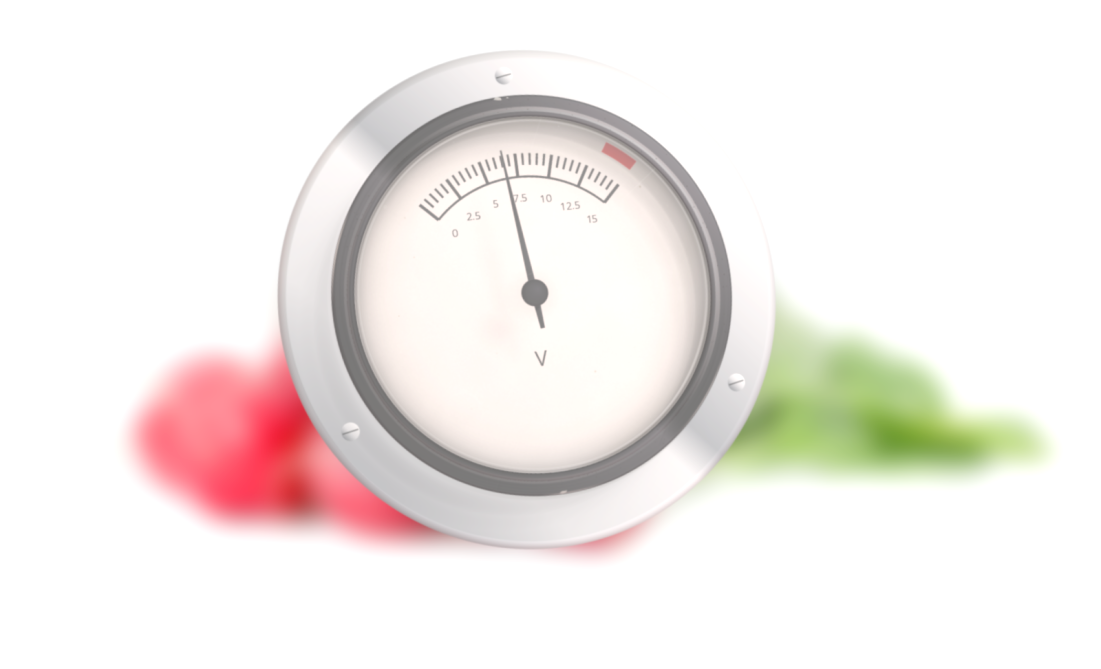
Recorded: {"value": 6.5, "unit": "V"}
